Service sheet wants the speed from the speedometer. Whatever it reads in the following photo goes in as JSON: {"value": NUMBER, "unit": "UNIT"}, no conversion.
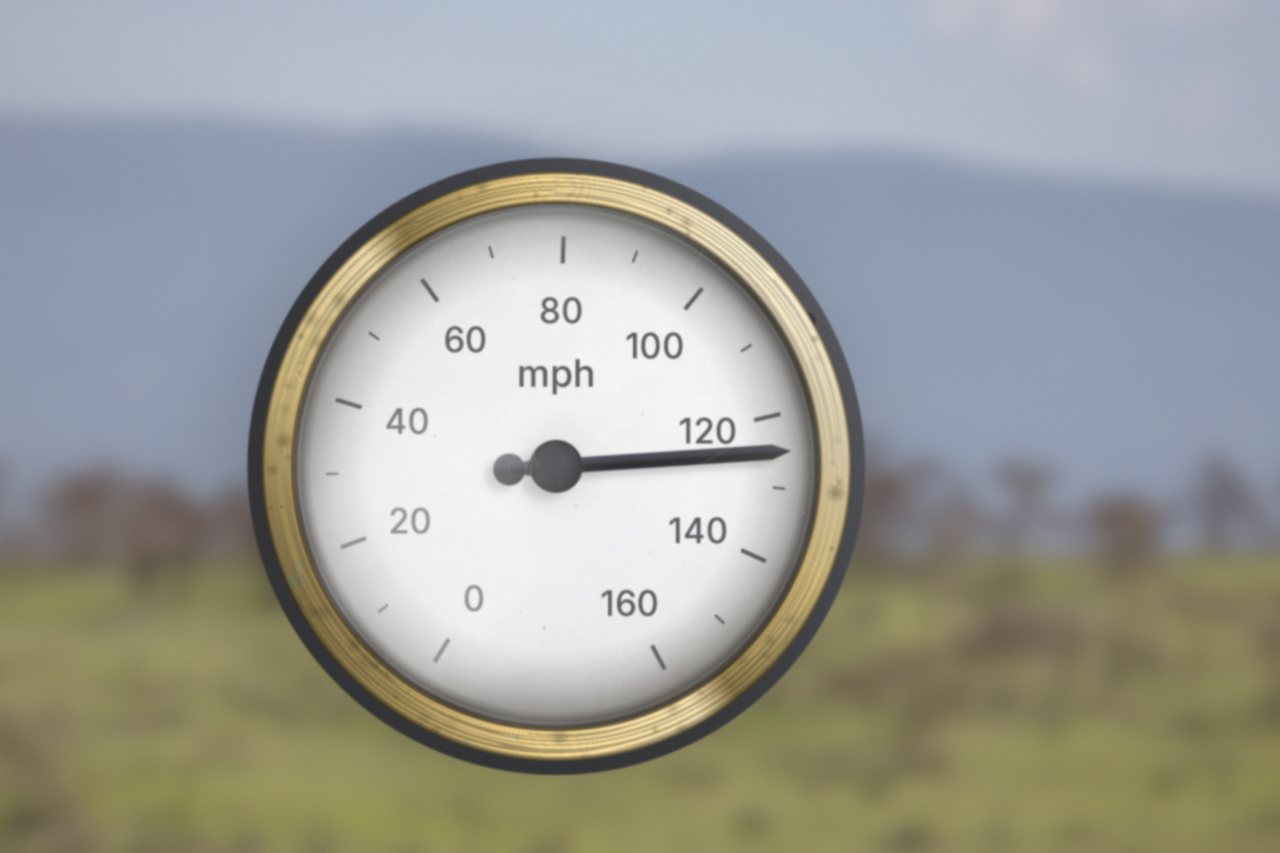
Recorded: {"value": 125, "unit": "mph"}
